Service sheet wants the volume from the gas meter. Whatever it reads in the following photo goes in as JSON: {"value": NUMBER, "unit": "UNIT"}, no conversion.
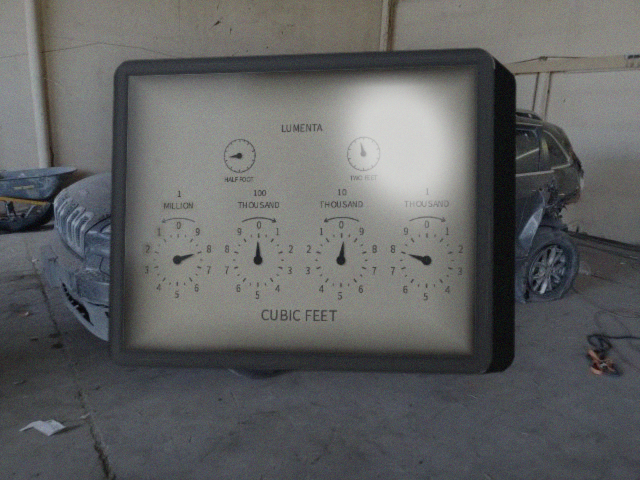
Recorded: {"value": 799800, "unit": "ft³"}
